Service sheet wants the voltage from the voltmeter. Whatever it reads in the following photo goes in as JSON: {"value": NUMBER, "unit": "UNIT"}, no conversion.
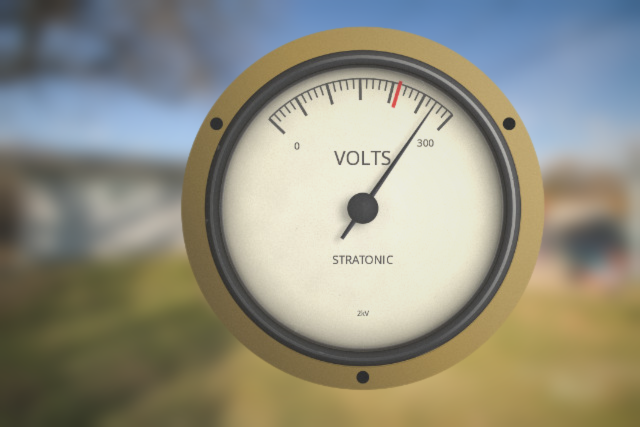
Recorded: {"value": 270, "unit": "V"}
